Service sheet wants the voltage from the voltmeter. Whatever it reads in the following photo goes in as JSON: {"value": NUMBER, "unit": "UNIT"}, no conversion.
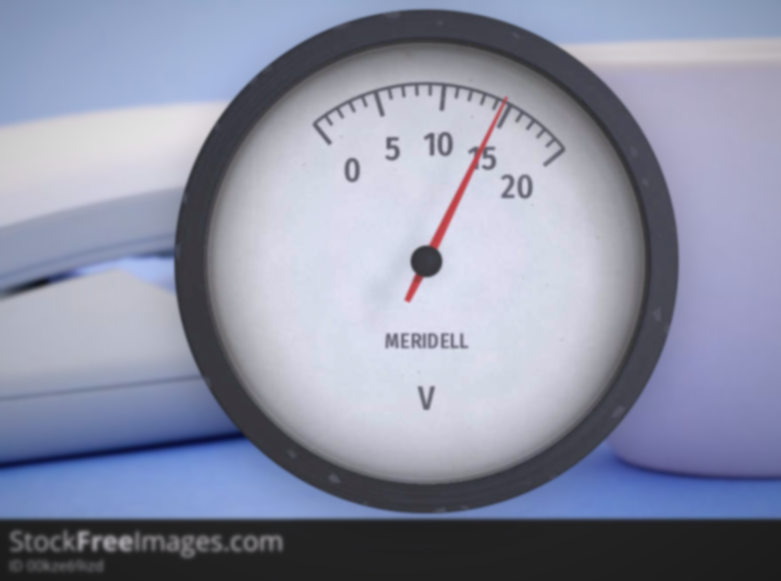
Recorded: {"value": 14.5, "unit": "V"}
